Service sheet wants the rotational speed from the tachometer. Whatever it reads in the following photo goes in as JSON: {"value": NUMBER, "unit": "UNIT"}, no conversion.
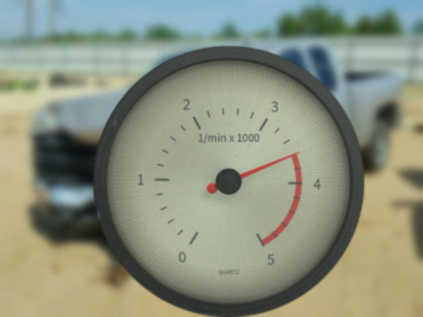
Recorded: {"value": 3600, "unit": "rpm"}
